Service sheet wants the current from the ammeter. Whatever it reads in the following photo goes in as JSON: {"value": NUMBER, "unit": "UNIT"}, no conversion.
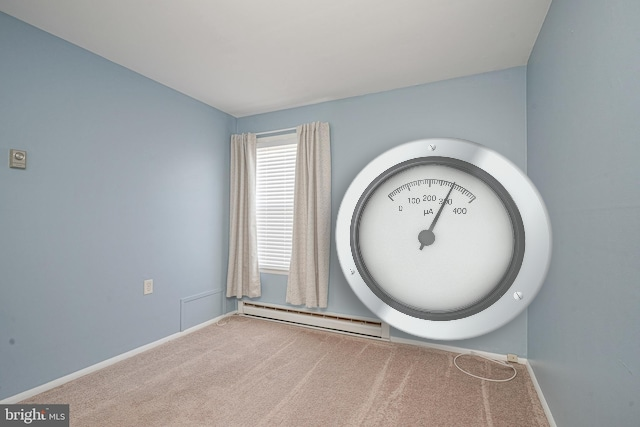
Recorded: {"value": 300, "unit": "µA"}
